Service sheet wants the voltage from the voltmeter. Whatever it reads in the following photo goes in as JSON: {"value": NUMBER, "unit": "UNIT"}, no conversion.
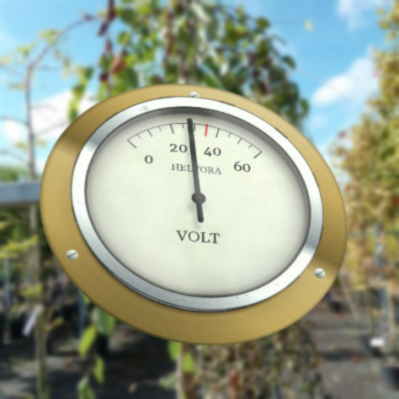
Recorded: {"value": 27.5, "unit": "V"}
